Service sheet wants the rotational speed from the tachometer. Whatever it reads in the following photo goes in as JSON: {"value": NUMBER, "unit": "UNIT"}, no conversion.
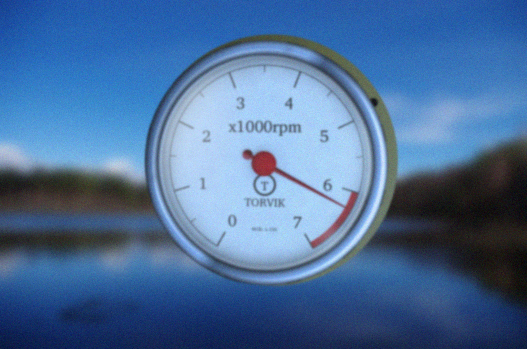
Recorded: {"value": 6250, "unit": "rpm"}
